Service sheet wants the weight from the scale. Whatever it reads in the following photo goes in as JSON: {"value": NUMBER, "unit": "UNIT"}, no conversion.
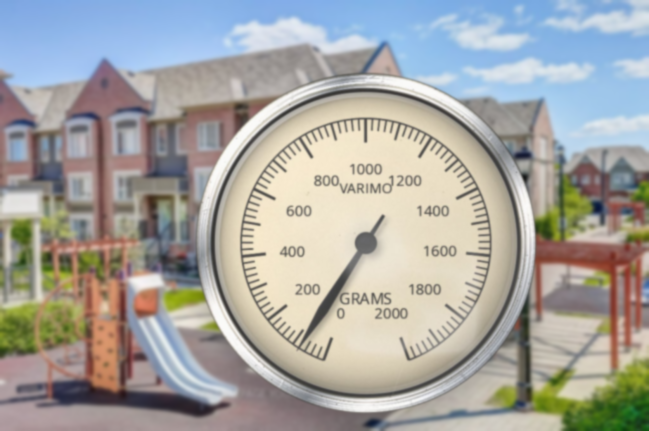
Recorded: {"value": 80, "unit": "g"}
